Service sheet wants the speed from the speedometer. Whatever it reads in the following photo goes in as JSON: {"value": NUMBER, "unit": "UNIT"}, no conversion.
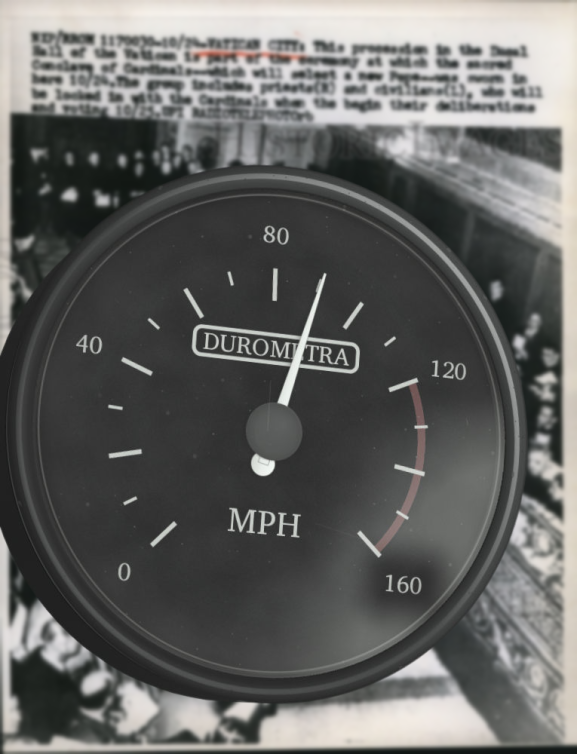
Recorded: {"value": 90, "unit": "mph"}
